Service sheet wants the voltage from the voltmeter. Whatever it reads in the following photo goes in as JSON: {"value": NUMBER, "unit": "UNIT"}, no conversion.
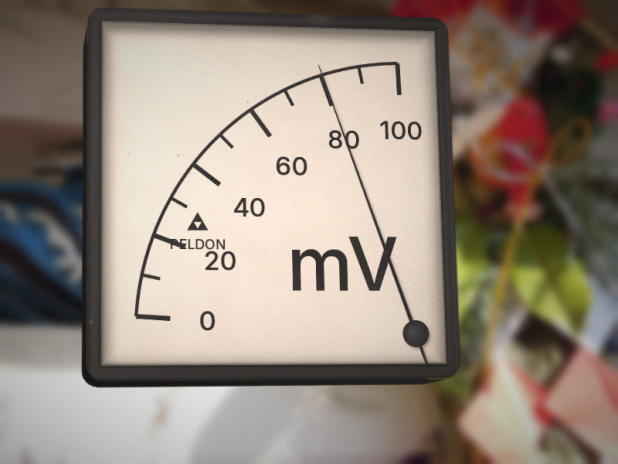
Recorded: {"value": 80, "unit": "mV"}
